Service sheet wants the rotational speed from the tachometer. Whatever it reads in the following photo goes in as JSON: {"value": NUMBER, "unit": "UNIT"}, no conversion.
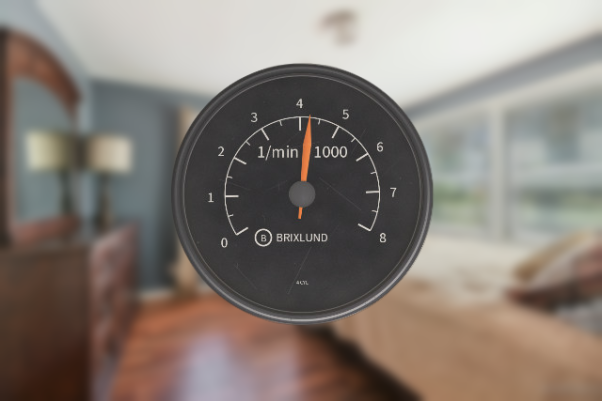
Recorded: {"value": 4250, "unit": "rpm"}
